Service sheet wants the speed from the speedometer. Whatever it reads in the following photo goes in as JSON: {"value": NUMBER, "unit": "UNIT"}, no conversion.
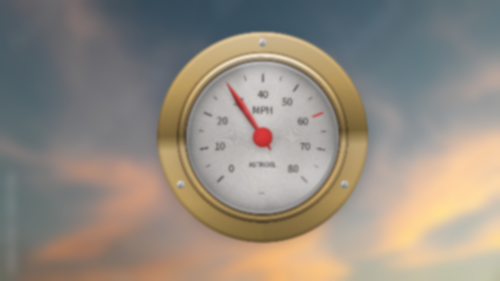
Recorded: {"value": 30, "unit": "mph"}
